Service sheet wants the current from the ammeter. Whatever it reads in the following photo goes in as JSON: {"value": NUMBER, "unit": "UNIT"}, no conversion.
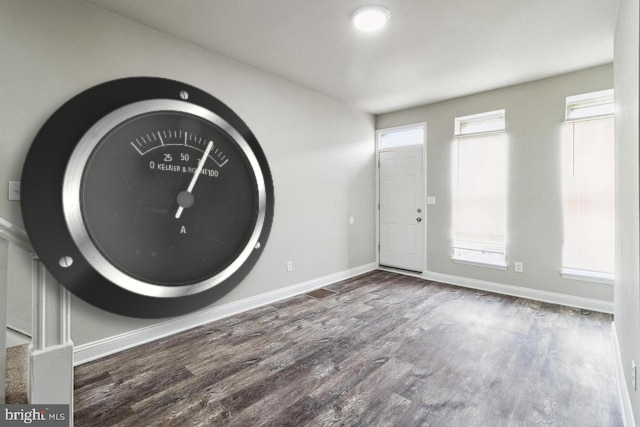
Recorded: {"value": 75, "unit": "A"}
